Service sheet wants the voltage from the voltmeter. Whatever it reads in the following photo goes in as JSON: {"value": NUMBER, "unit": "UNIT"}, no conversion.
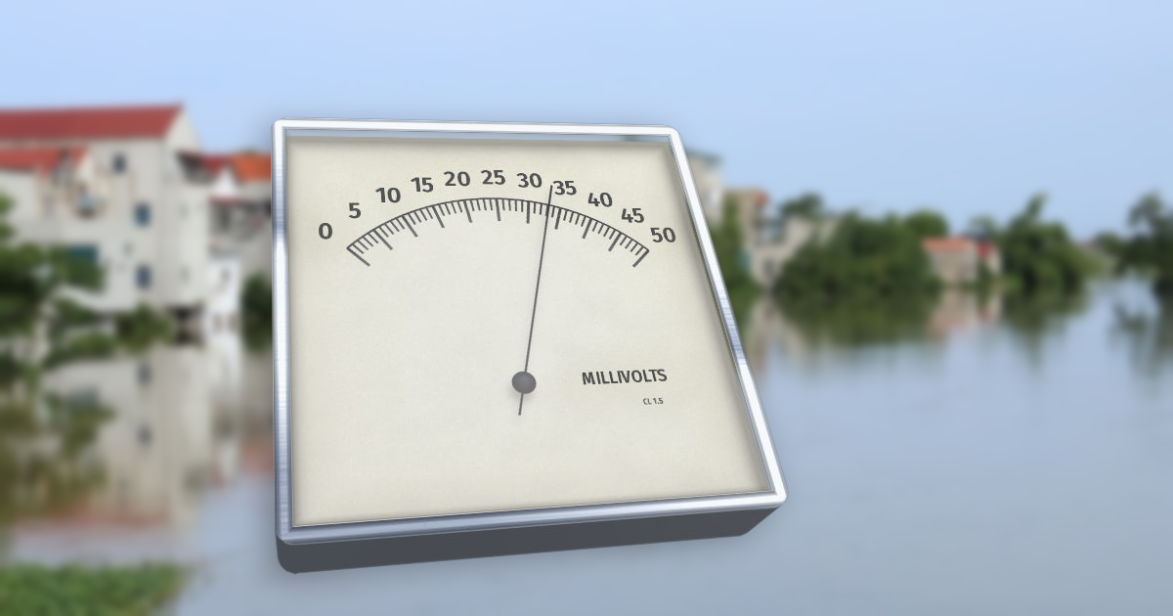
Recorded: {"value": 33, "unit": "mV"}
